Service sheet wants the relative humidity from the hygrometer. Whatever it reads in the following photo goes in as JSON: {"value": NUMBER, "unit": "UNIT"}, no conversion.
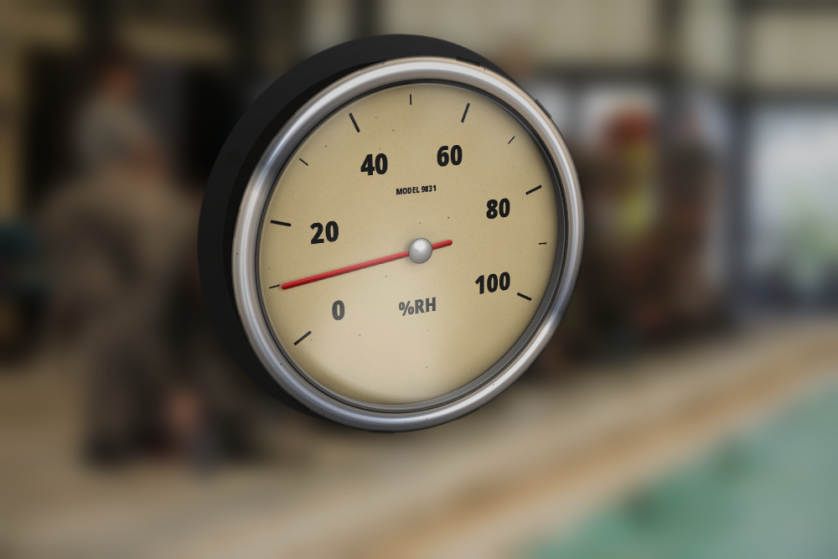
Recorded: {"value": 10, "unit": "%"}
